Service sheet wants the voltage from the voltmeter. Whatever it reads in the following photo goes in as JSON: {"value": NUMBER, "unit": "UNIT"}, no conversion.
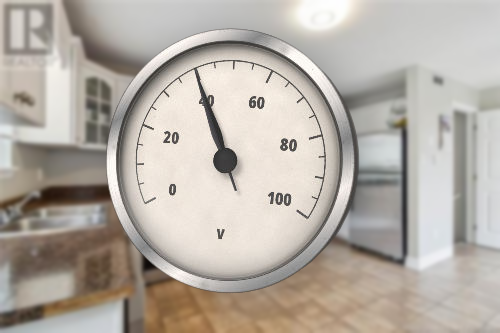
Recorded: {"value": 40, "unit": "V"}
